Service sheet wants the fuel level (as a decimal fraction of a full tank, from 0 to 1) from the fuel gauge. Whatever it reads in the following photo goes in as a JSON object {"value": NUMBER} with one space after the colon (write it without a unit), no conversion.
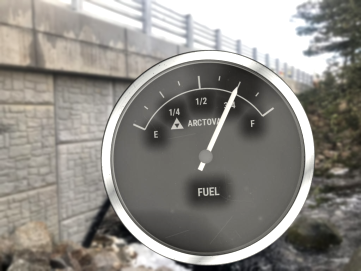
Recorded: {"value": 0.75}
